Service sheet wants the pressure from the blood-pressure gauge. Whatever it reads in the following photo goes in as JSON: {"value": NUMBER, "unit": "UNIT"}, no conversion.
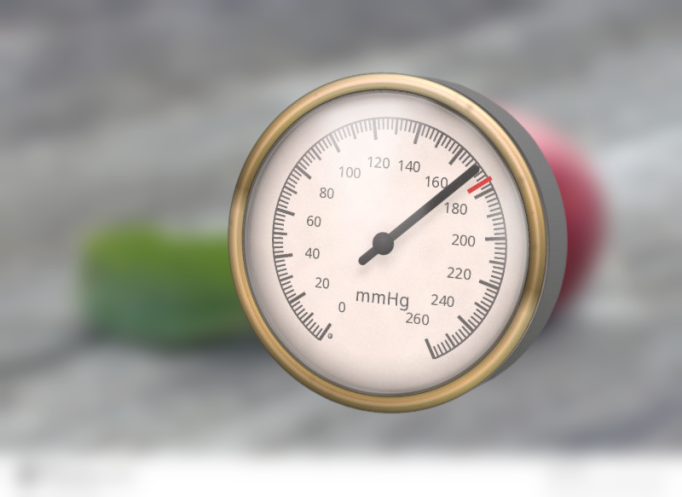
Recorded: {"value": 170, "unit": "mmHg"}
